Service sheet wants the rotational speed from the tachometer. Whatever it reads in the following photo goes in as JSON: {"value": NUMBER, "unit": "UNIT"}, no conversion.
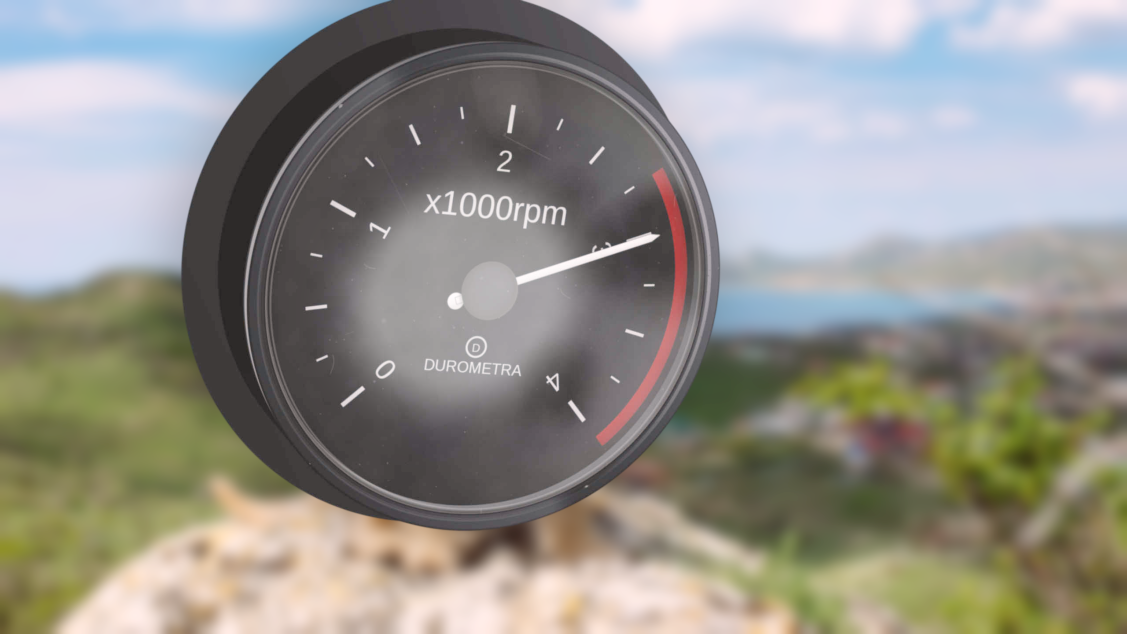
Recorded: {"value": 3000, "unit": "rpm"}
